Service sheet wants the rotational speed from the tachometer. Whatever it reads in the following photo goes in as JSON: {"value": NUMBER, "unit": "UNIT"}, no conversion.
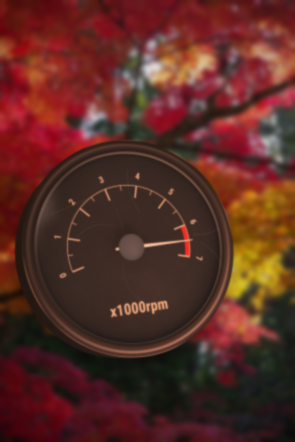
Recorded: {"value": 6500, "unit": "rpm"}
